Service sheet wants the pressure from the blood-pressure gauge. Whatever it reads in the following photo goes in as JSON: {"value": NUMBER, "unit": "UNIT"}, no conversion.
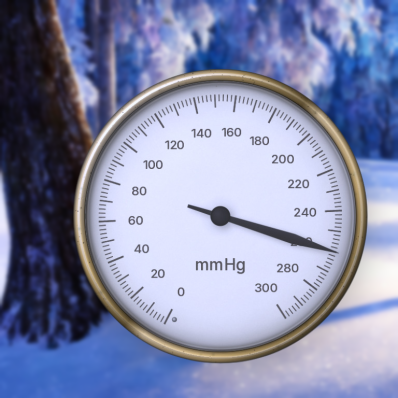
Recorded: {"value": 260, "unit": "mmHg"}
